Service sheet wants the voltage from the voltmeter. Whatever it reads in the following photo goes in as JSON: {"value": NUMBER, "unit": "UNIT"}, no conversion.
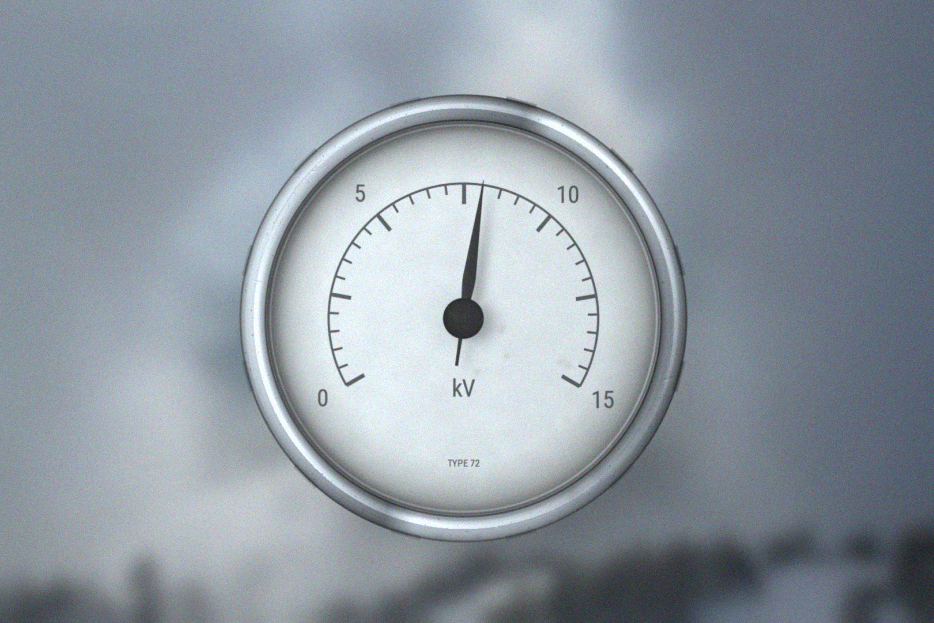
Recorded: {"value": 8, "unit": "kV"}
